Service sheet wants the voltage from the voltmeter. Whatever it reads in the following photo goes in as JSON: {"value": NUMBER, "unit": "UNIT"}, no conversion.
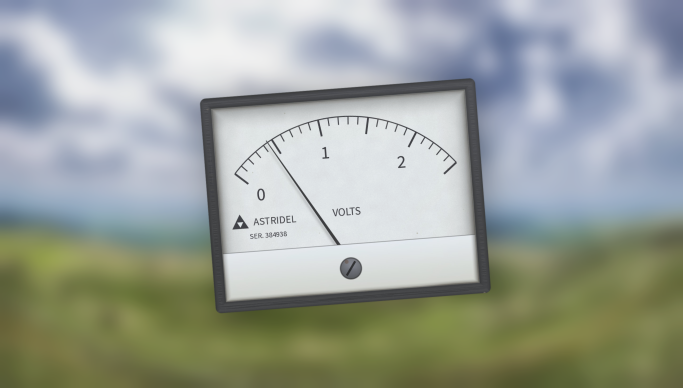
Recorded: {"value": 0.45, "unit": "V"}
